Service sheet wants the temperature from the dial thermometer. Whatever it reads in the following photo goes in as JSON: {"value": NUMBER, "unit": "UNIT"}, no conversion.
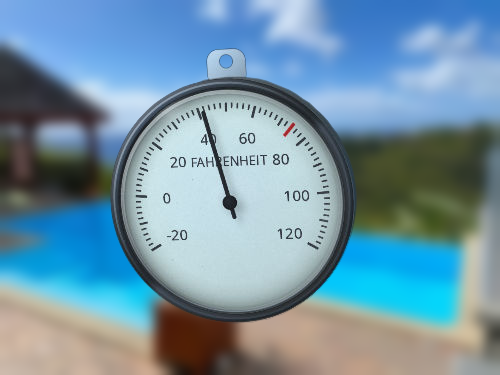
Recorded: {"value": 42, "unit": "°F"}
